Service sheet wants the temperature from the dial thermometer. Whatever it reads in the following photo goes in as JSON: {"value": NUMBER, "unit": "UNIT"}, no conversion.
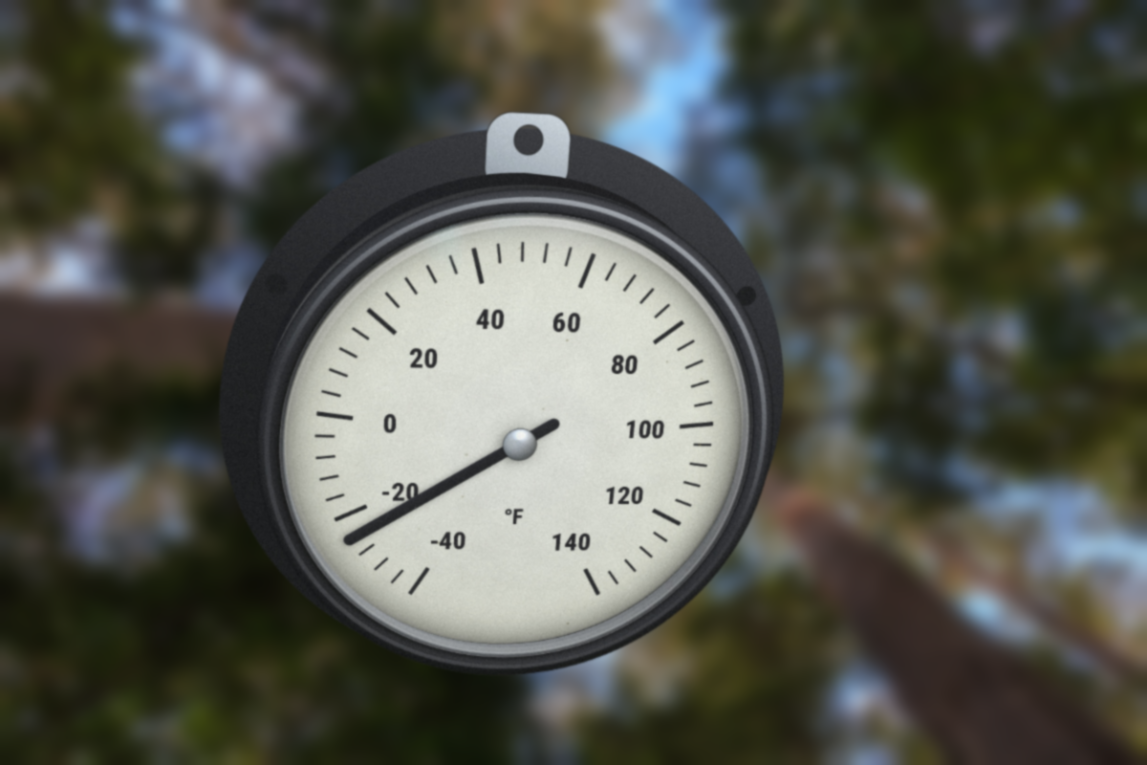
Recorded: {"value": -24, "unit": "°F"}
